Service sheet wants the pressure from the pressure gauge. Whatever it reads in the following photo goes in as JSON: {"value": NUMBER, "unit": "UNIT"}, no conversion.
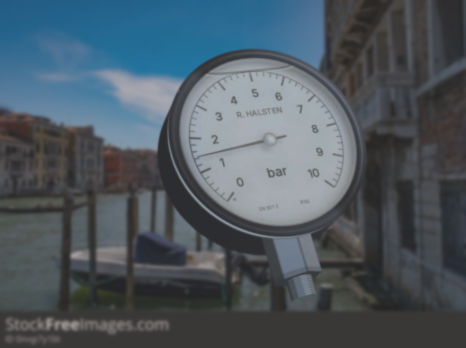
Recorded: {"value": 1.4, "unit": "bar"}
